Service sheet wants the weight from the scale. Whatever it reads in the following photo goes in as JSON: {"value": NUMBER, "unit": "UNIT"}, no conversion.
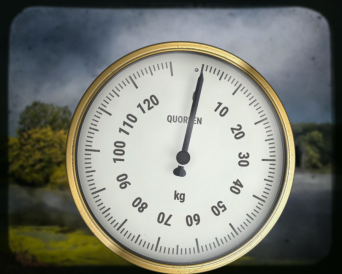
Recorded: {"value": 0, "unit": "kg"}
